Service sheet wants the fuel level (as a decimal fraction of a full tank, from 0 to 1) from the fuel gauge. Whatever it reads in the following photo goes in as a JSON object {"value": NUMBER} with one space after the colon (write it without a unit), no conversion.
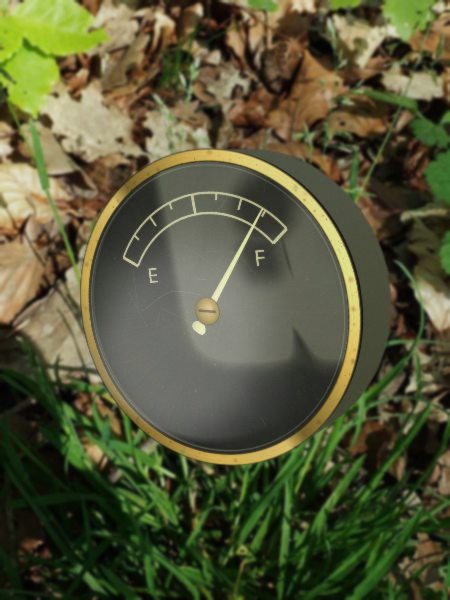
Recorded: {"value": 0.875}
